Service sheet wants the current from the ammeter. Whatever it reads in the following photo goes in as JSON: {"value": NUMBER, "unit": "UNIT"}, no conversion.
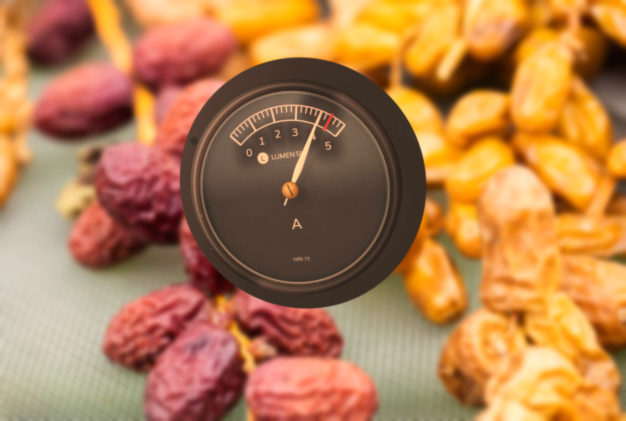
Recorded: {"value": 4, "unit": "A"}
